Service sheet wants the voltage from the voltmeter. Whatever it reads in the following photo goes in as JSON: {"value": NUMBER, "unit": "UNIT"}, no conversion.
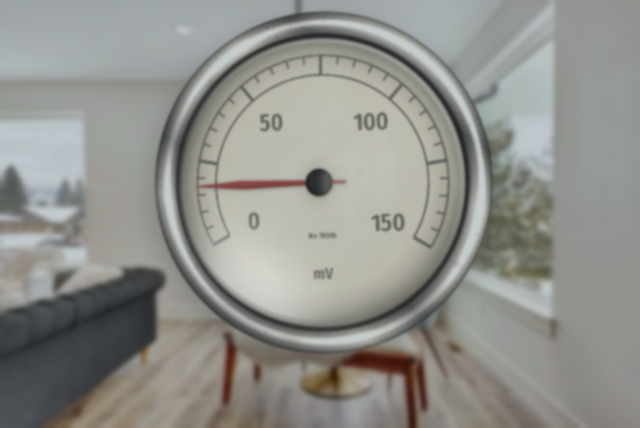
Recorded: {"value": 17.5, "unit": "mV"}
